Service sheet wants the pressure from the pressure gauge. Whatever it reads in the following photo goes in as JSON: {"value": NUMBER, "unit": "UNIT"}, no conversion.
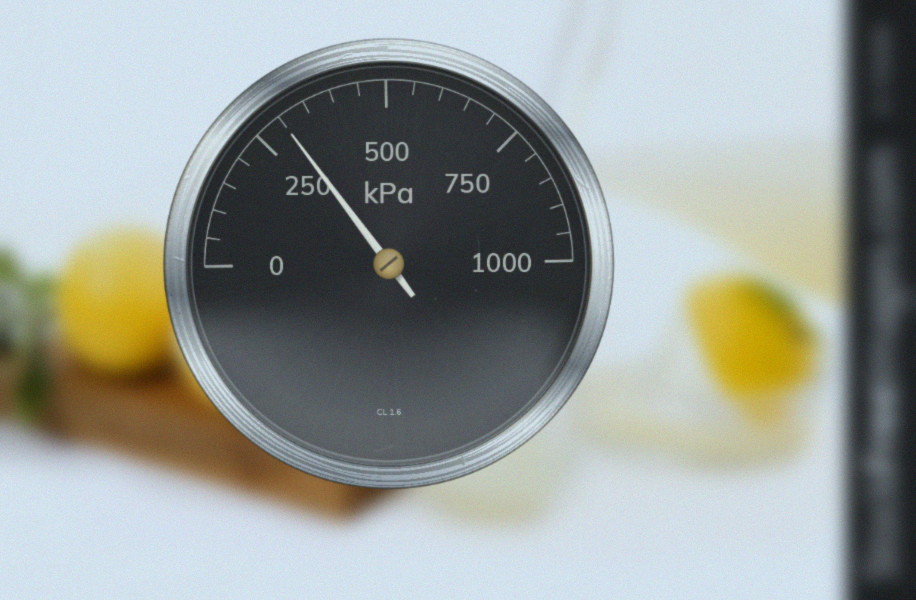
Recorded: {"value": 300, "unit": "kPa"}
